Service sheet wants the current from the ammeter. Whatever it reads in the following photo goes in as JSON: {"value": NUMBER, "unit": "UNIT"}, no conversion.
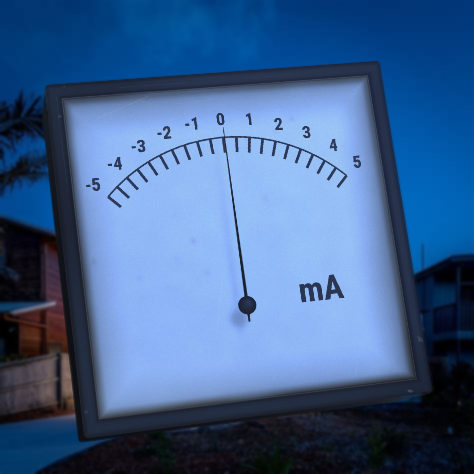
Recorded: {"value": 0, "unit": "mA"}
